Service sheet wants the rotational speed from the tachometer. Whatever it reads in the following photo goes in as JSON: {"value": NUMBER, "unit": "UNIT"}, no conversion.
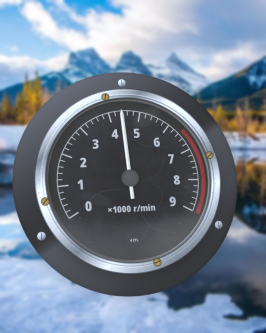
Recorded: {"value": 4400, "unit": "rpm"}
